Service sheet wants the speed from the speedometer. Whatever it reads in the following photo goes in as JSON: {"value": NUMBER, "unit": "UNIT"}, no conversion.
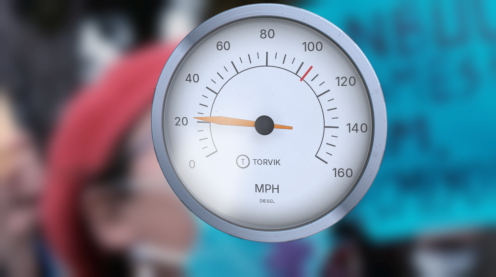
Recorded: {"value": 22.5, "unit": "mph"}
